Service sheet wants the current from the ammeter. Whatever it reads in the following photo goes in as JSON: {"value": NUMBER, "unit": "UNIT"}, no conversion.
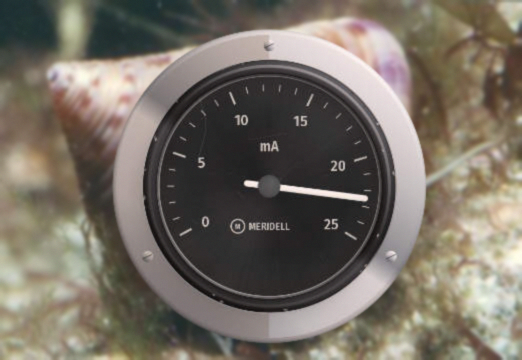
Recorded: {"value": 22.5, "unit": "mA"}
